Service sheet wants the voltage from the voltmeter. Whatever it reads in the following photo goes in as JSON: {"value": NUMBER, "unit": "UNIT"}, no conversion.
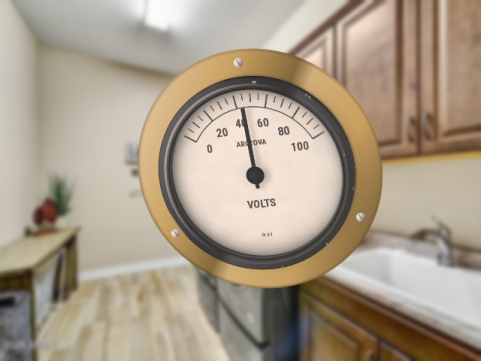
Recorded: {"value": 45, "unit": "V"}
